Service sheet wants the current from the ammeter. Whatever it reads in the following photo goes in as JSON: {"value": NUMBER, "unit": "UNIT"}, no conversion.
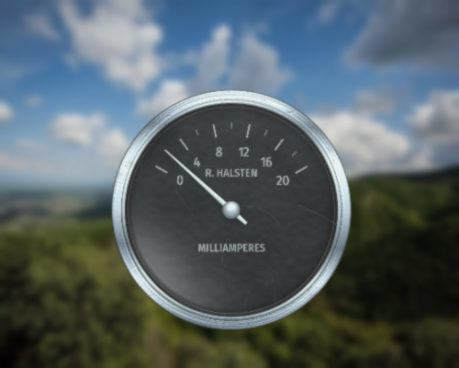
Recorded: {"value": 2, "unit": "mA"}
